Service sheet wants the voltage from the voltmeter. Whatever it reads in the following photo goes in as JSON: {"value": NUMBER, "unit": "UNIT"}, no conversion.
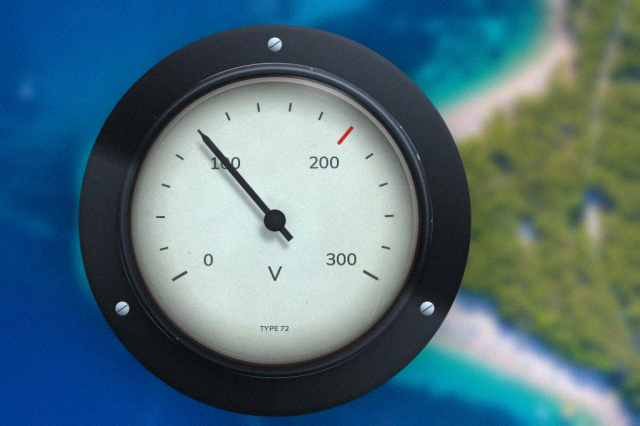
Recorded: {"value": 100, "unit": "V"}
